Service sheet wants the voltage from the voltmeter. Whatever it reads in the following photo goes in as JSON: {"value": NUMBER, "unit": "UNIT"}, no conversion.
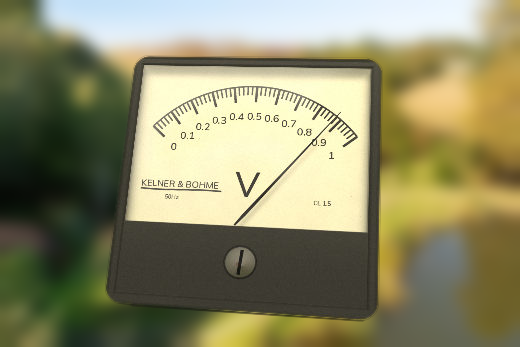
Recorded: {"value": 0.88, "unit": "V"}
